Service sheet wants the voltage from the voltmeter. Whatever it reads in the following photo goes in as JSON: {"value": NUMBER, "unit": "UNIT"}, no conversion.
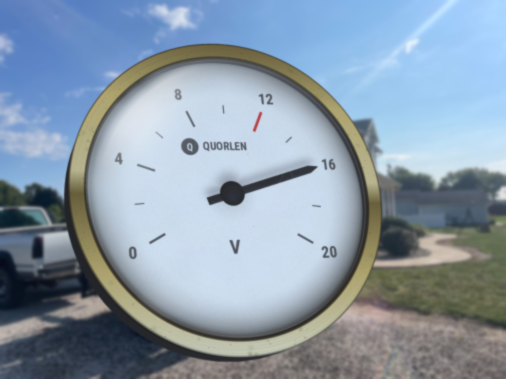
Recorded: {"value": 16, "unit": "V"}
